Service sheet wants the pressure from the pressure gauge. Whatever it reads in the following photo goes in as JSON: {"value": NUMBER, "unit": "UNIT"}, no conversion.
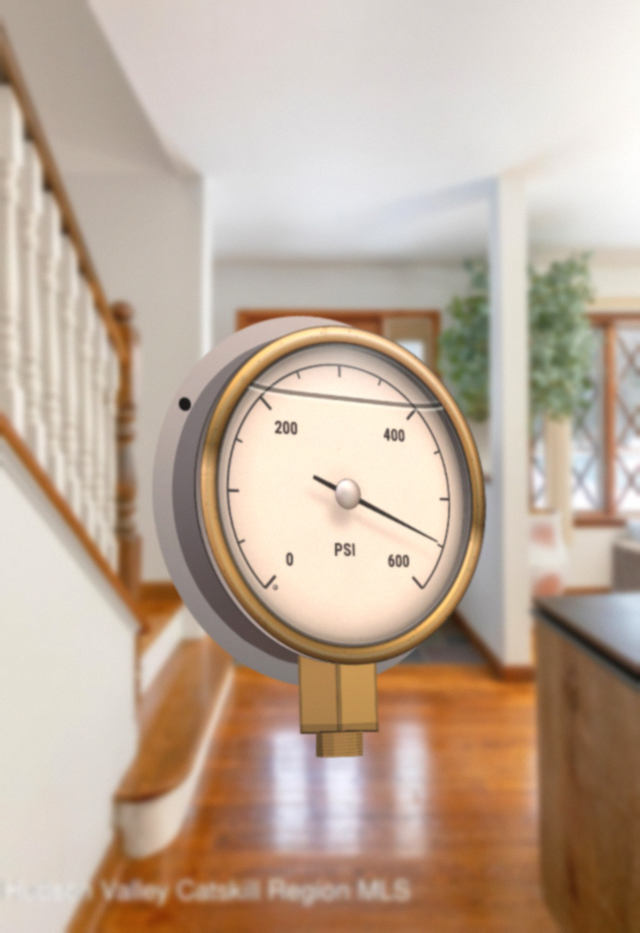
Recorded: {"value": 550, "unit": "psi"}
